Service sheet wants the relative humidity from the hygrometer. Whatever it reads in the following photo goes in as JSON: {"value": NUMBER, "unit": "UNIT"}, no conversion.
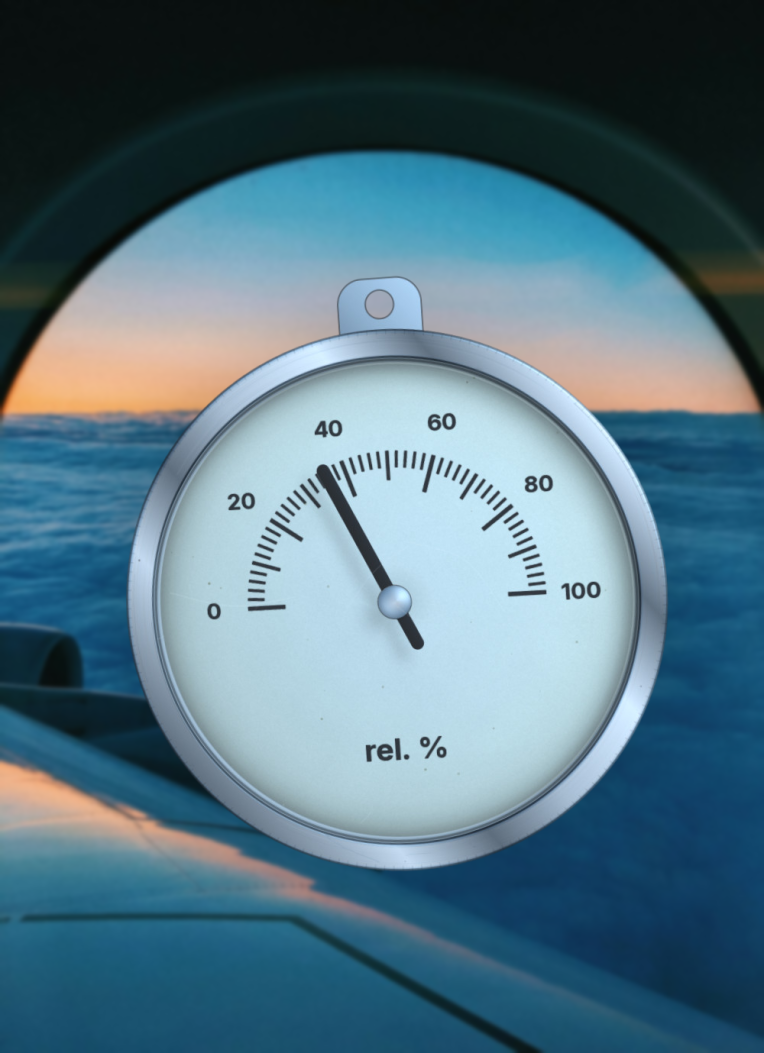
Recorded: {"value": 36, "unit": "%"}
